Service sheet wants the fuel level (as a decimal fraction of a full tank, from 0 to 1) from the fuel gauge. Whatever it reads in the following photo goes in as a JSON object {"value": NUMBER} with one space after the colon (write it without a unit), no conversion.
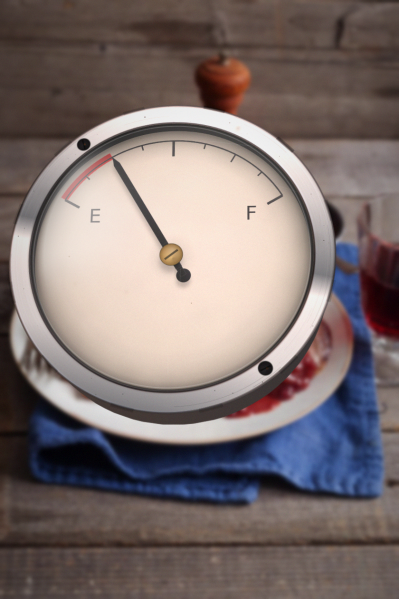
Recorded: {"value": 0.25}
